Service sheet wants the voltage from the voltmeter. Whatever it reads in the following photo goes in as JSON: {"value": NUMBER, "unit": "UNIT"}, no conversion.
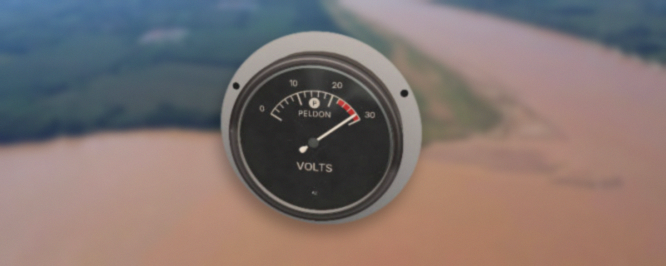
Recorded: {"value": 28, "unit": "V"}
